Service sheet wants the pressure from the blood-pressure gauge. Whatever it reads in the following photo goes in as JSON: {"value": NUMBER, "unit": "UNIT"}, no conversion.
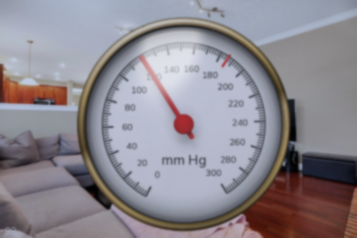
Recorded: {"value": 120, "unit": "mmHg"}
